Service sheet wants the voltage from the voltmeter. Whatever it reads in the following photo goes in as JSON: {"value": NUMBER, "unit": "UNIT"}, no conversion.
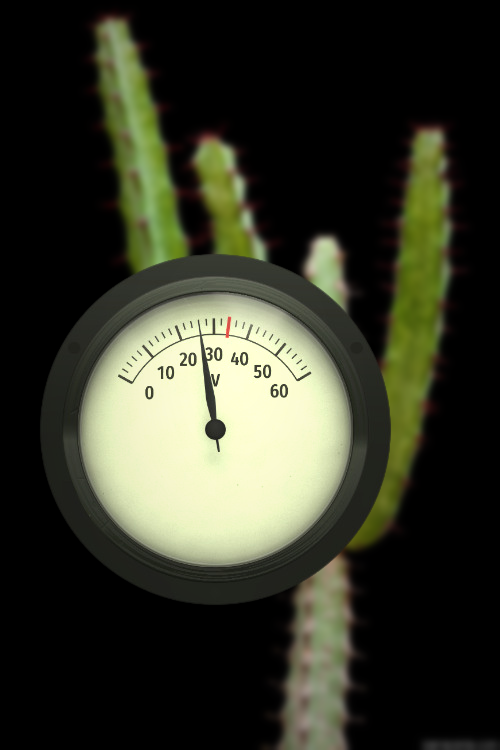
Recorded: {"value": 26, "unit": "V"}
